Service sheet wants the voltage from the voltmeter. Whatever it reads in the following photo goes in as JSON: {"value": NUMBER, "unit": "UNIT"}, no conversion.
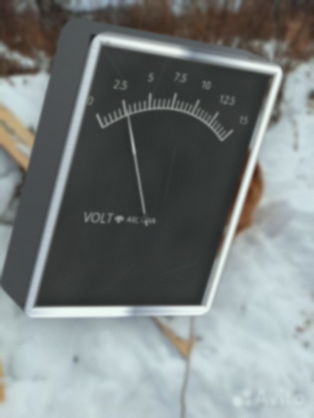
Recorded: {"value": 2.5, "unit": "V"}
